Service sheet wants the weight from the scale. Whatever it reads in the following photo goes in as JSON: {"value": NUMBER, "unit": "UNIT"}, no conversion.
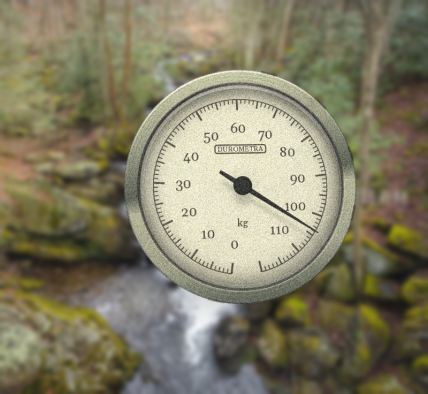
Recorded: {"value": 104, "unit": "kg"}
